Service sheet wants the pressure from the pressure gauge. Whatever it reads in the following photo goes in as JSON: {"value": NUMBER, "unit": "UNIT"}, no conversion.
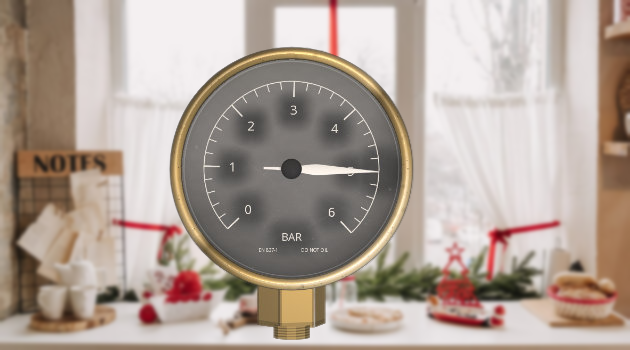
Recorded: {"value": 5, "unit": "bar"}
